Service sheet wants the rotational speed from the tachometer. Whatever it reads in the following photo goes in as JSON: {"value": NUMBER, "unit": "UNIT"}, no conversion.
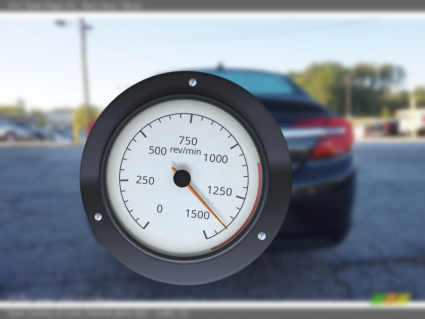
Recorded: {"value": 1400, "unit": "rpm"}
